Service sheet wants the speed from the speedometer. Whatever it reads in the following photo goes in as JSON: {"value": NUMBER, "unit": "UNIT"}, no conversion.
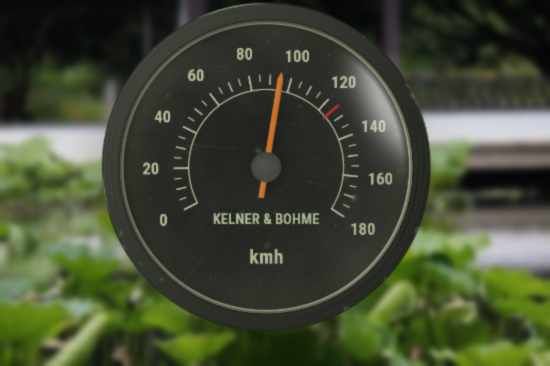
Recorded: {"value": 95, "unit": "km/h"}
